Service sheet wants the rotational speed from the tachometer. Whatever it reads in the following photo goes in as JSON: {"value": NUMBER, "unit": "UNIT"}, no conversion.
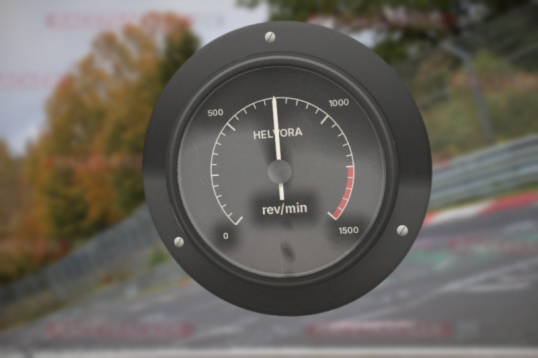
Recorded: {"value": 750, "unit": "rpm"}
